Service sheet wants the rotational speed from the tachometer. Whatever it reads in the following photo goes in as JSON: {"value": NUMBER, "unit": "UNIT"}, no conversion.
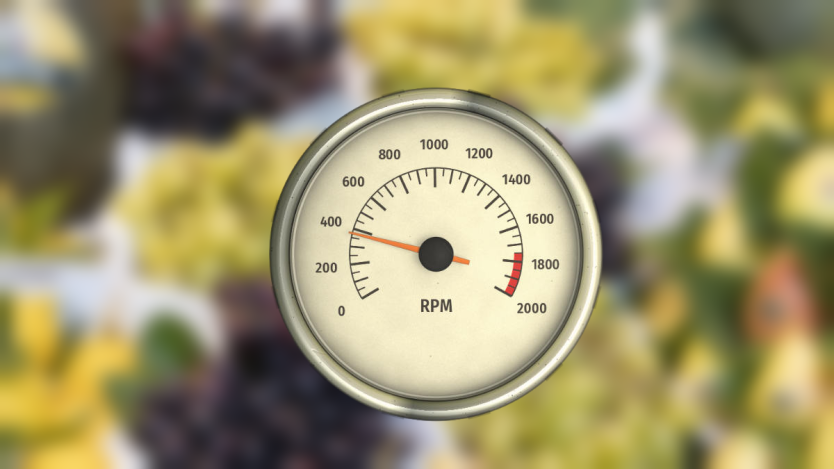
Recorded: {"value": 375, "unit": "rpm"}
